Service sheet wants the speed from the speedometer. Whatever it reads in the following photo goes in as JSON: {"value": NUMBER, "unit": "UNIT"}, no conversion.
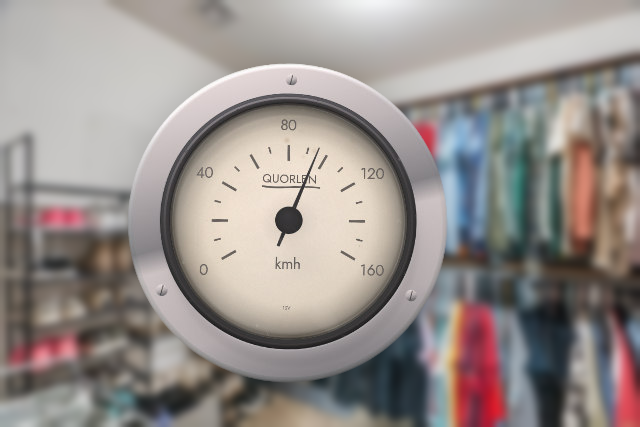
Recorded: {"value": 95, "unit": "km/h"}
